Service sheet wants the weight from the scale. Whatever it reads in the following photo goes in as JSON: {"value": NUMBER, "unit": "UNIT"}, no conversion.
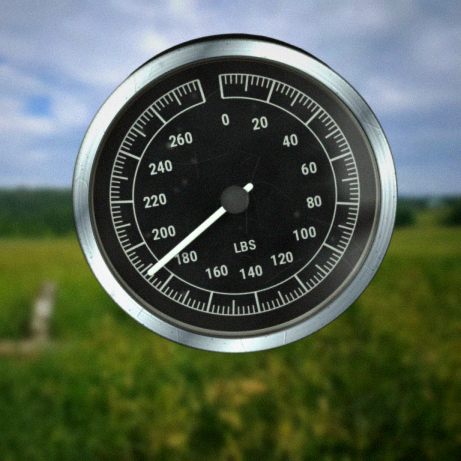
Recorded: {"value": 188, "unit": "lb"}
